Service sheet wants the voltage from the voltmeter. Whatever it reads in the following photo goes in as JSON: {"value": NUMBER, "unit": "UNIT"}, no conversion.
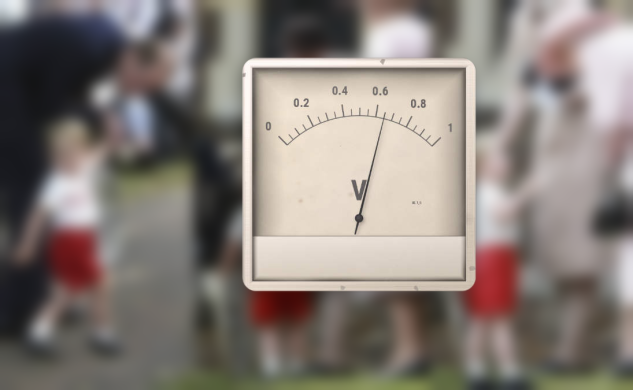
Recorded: {"value": 0.65, "unit": "V"}
